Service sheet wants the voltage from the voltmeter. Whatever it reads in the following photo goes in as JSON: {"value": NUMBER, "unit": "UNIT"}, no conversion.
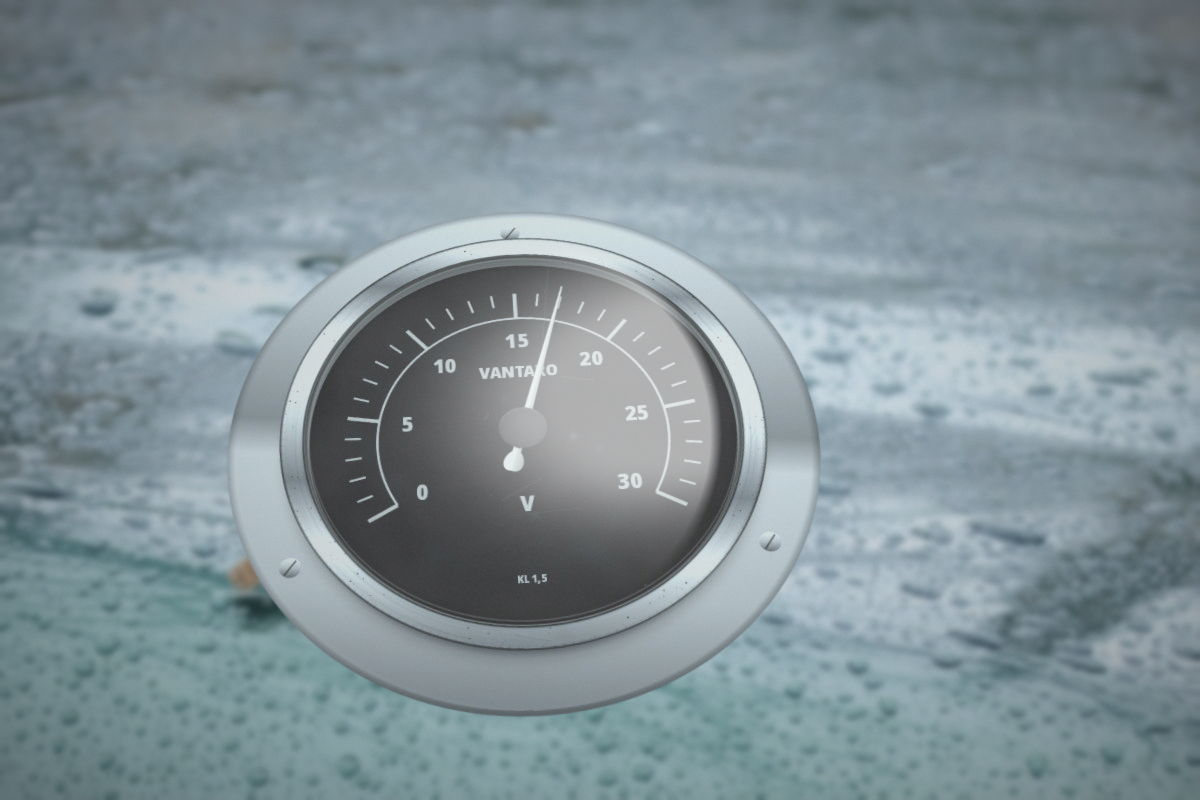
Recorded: {"value": 17, "unit": "V"}
